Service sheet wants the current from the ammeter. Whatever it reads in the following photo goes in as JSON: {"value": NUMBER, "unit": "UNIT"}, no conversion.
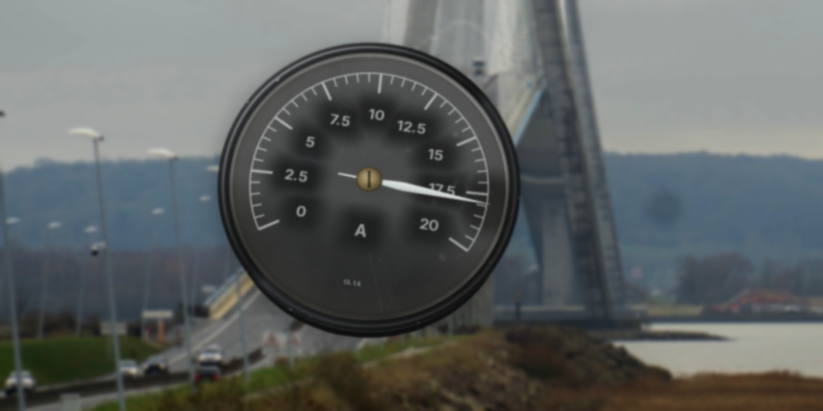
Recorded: {"value": 18, "unit": "A"}
